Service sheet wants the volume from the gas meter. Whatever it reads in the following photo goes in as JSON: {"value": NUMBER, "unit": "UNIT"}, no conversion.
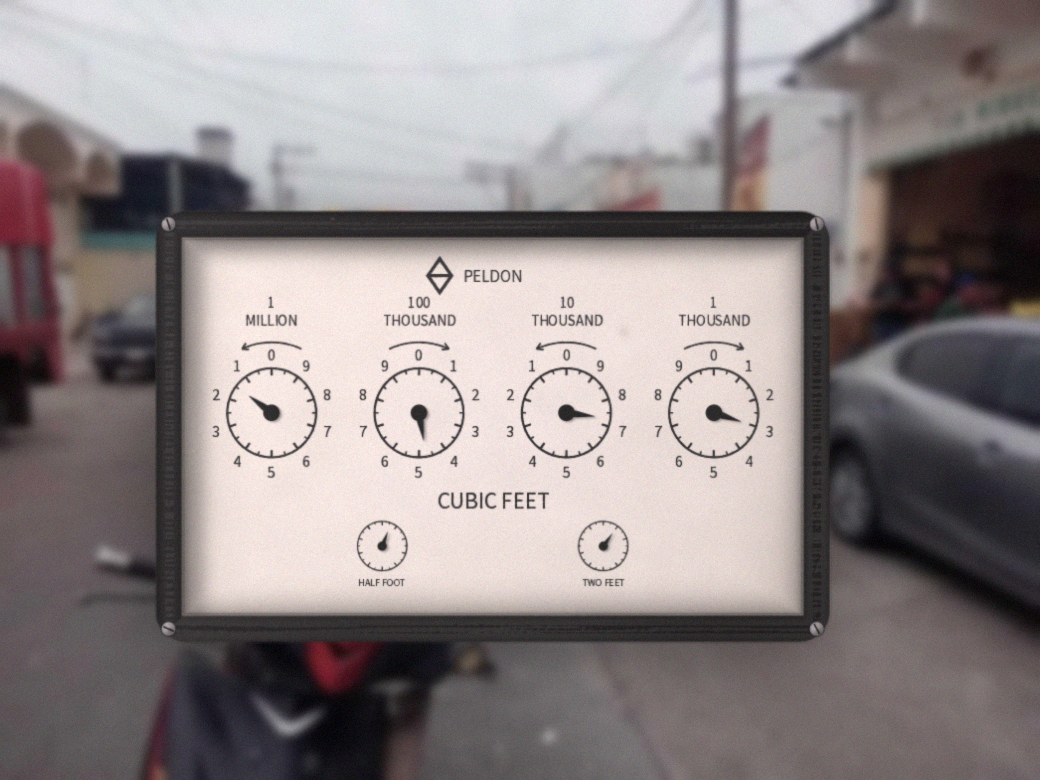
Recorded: {"value": 147300, "unit": "ft³"}
